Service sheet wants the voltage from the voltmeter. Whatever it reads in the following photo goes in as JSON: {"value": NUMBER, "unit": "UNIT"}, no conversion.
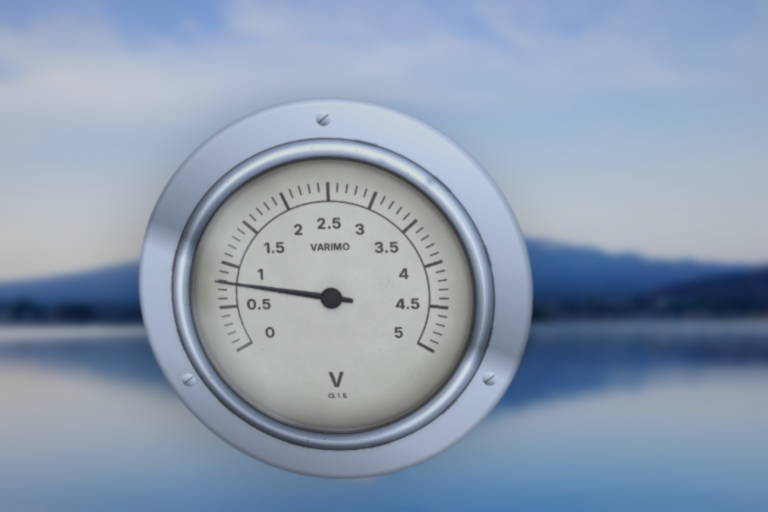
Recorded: {"value": 0.8, "unit": "V"}
